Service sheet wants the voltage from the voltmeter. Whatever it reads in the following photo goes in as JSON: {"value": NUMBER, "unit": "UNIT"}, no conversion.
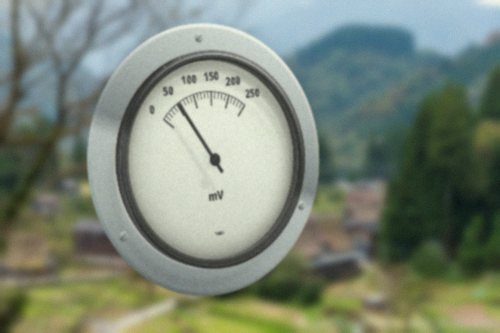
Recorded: {"value": 50, "unit": "mV"}
